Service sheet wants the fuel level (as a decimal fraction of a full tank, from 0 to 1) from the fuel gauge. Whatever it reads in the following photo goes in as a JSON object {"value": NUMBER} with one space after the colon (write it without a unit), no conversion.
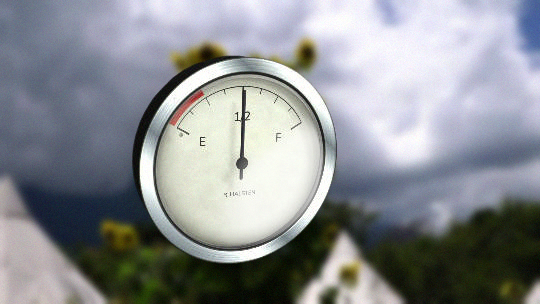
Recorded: {"value": 0.5}
